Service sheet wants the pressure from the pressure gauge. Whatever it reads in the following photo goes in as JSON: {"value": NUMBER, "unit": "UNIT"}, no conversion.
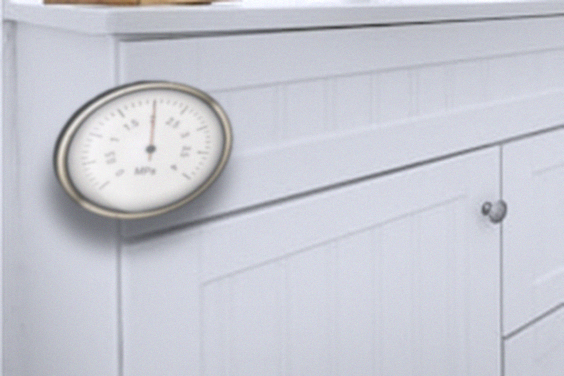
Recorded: {"value": 2, "unit": "MPa"}
